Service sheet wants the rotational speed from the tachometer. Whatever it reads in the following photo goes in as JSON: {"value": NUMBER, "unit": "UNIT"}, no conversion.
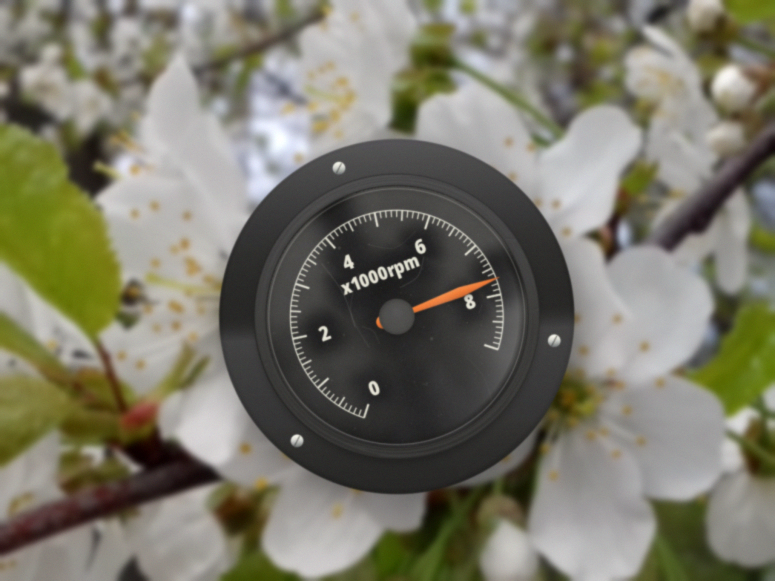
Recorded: {"value": 7700, "unit": "rpm"}
